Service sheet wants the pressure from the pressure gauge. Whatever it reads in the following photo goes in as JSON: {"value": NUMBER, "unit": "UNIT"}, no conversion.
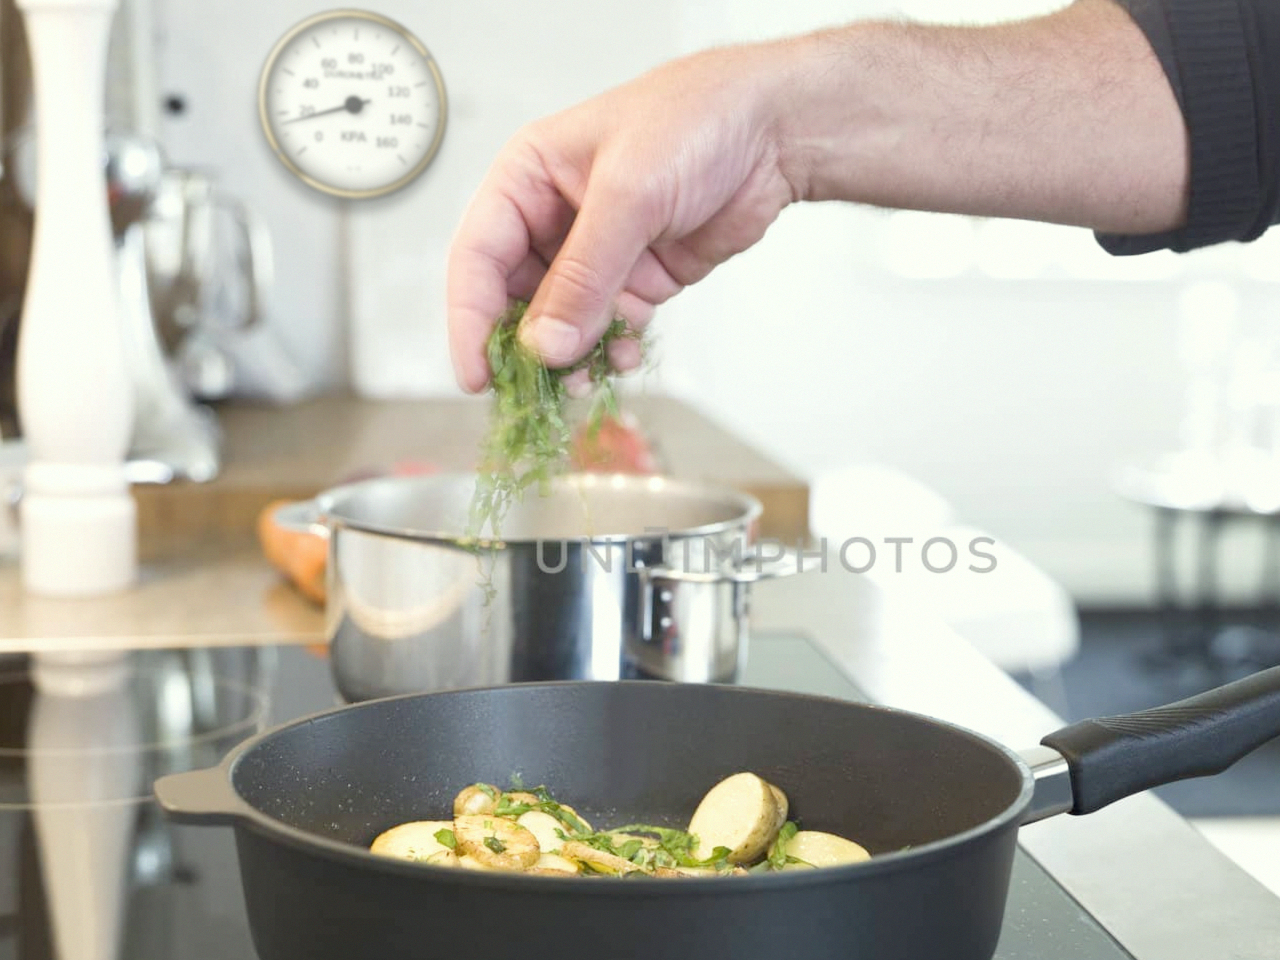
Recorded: {"value": 15, "unit": "kPa"}
